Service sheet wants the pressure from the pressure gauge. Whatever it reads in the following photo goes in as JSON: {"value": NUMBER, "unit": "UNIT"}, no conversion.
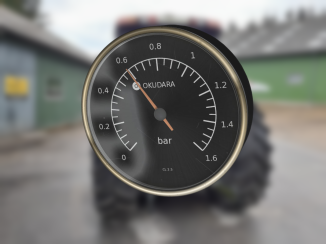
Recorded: {"value": 0.6, "unit": "bar"}
